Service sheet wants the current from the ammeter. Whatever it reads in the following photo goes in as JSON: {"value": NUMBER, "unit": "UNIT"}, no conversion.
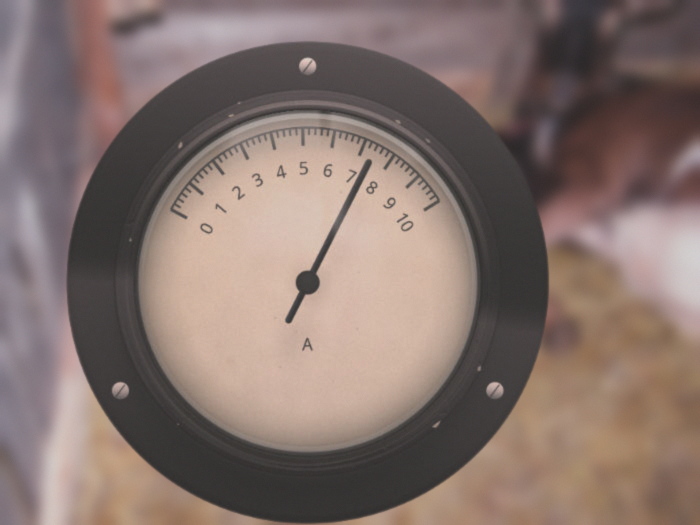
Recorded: {"value": 7.4, "unit": "A"}
